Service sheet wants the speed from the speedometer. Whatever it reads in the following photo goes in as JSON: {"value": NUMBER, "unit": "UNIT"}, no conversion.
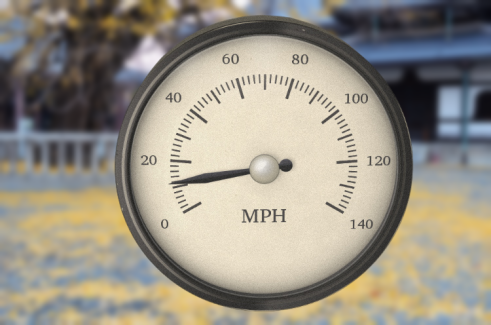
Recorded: {"value": 12, "unit": "mph"}
